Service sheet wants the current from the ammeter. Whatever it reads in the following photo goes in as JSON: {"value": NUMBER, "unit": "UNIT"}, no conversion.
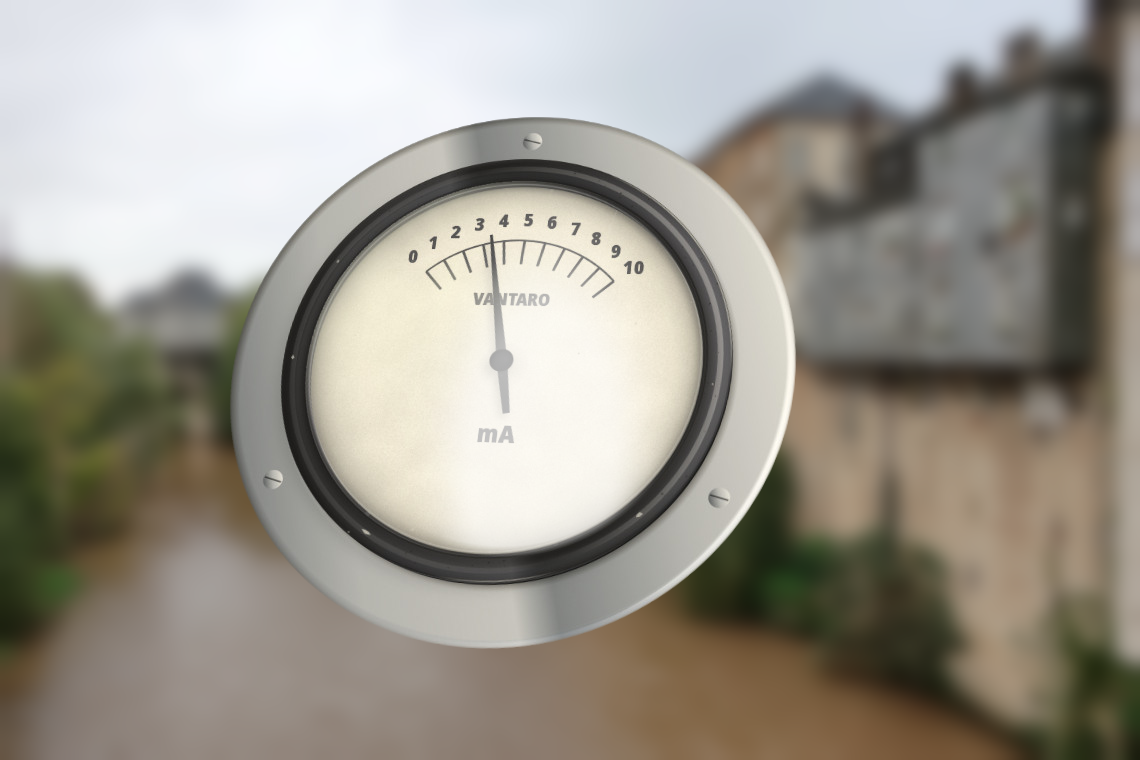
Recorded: {"value": 3.5, "unit": "mA"}
